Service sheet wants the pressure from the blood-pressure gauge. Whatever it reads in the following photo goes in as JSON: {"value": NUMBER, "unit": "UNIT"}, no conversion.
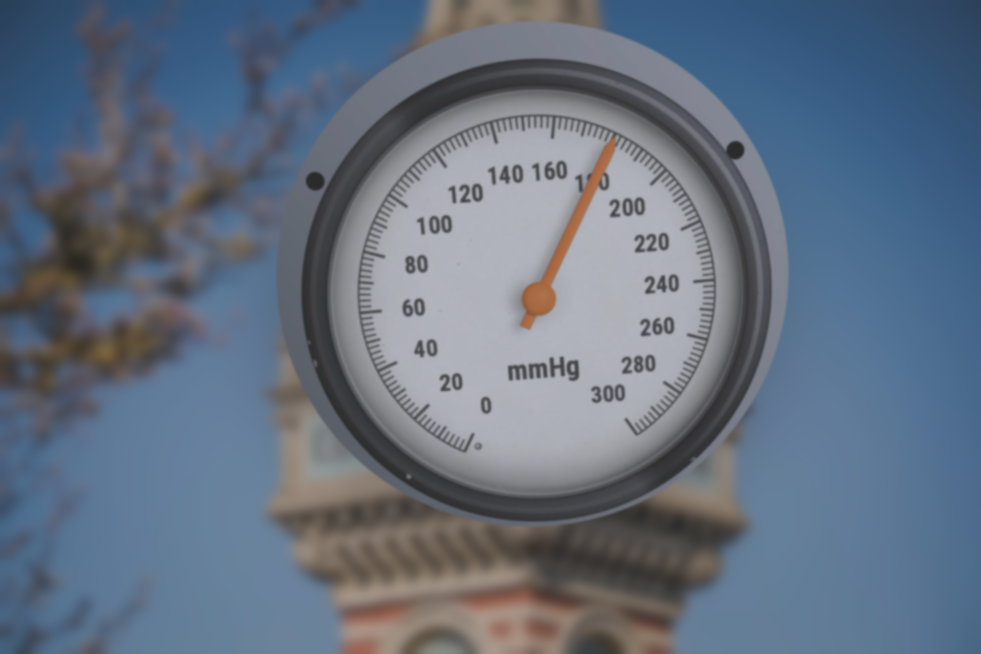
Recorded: {"value": 180, "unit": "mmHg"}
